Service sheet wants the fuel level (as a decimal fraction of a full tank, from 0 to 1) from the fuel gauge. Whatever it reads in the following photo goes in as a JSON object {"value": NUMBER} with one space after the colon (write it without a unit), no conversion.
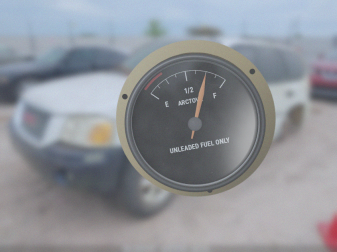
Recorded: {"value": 0.75}
